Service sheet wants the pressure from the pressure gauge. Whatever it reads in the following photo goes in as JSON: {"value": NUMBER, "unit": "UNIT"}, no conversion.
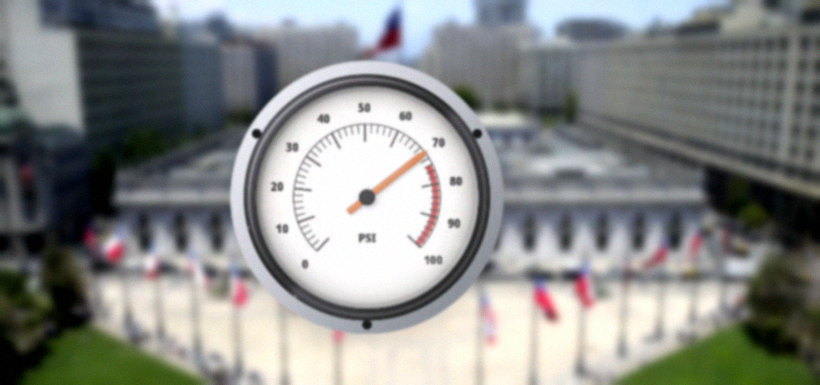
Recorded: {"value": 70, "unit": "psi"}
